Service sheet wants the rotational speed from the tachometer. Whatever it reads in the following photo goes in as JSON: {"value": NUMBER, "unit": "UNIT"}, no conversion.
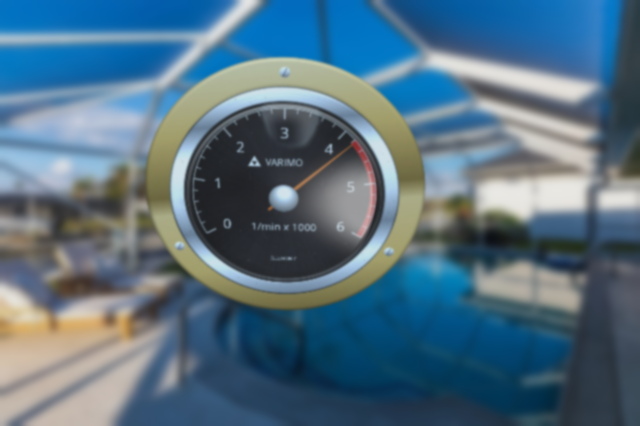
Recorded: {"value": 4200, "unit": "rpm"}
